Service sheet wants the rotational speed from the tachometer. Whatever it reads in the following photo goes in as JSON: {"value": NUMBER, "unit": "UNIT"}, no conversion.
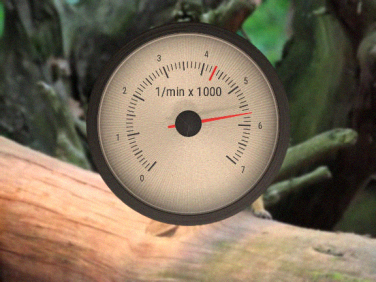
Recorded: {"value": 5700, "unit": "rpm"}
